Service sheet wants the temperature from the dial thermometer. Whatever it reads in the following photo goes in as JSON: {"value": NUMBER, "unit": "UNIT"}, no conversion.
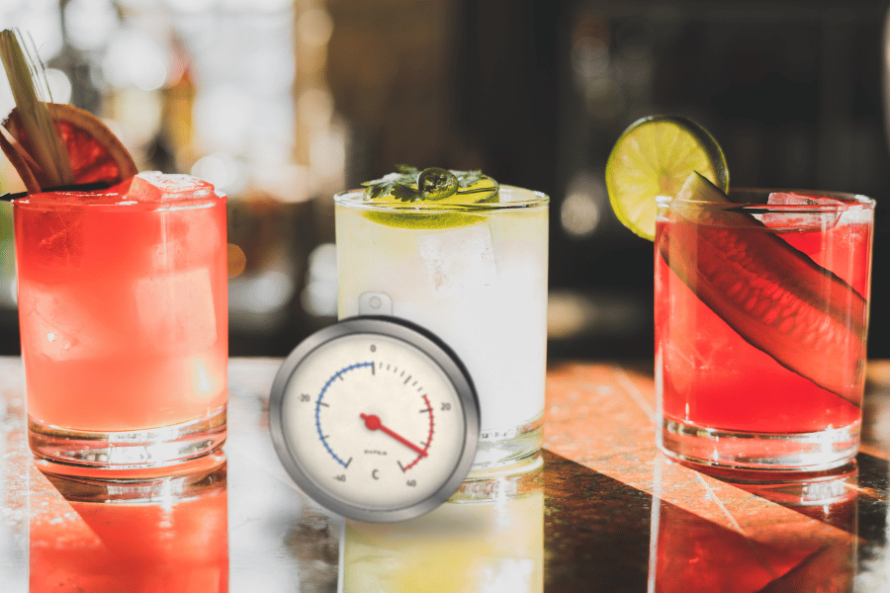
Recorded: {"value": 32, "unit": "°C"}
